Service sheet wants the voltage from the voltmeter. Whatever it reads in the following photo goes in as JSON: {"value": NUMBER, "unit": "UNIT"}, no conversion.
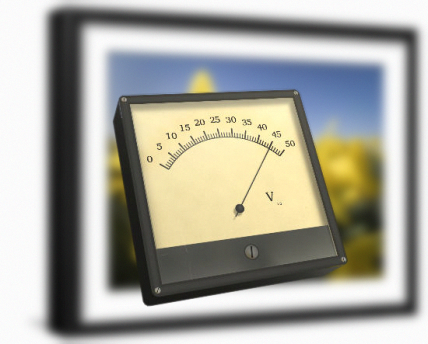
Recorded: {"value": 45, "unit": "V"}
